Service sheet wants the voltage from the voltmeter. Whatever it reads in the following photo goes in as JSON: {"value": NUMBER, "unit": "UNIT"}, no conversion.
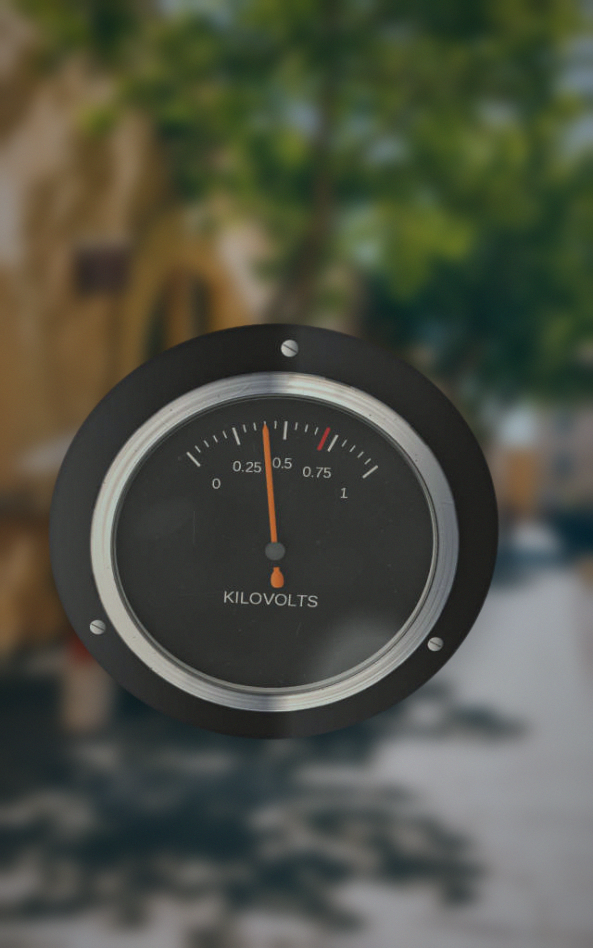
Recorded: {"value": 0.4, "unit": "kV"}
